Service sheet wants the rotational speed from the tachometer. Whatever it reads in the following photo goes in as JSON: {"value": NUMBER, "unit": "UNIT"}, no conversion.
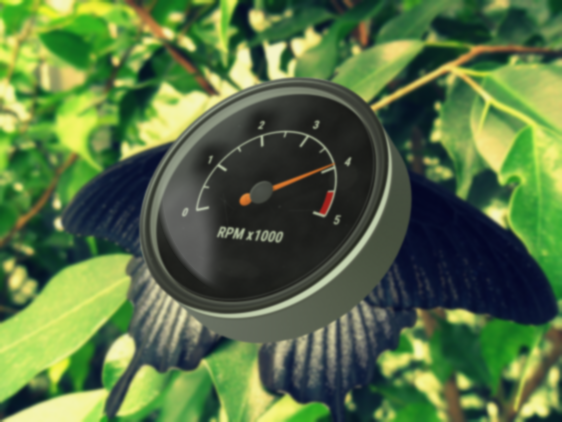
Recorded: {"value": 4000, "unit": "rpm"}
